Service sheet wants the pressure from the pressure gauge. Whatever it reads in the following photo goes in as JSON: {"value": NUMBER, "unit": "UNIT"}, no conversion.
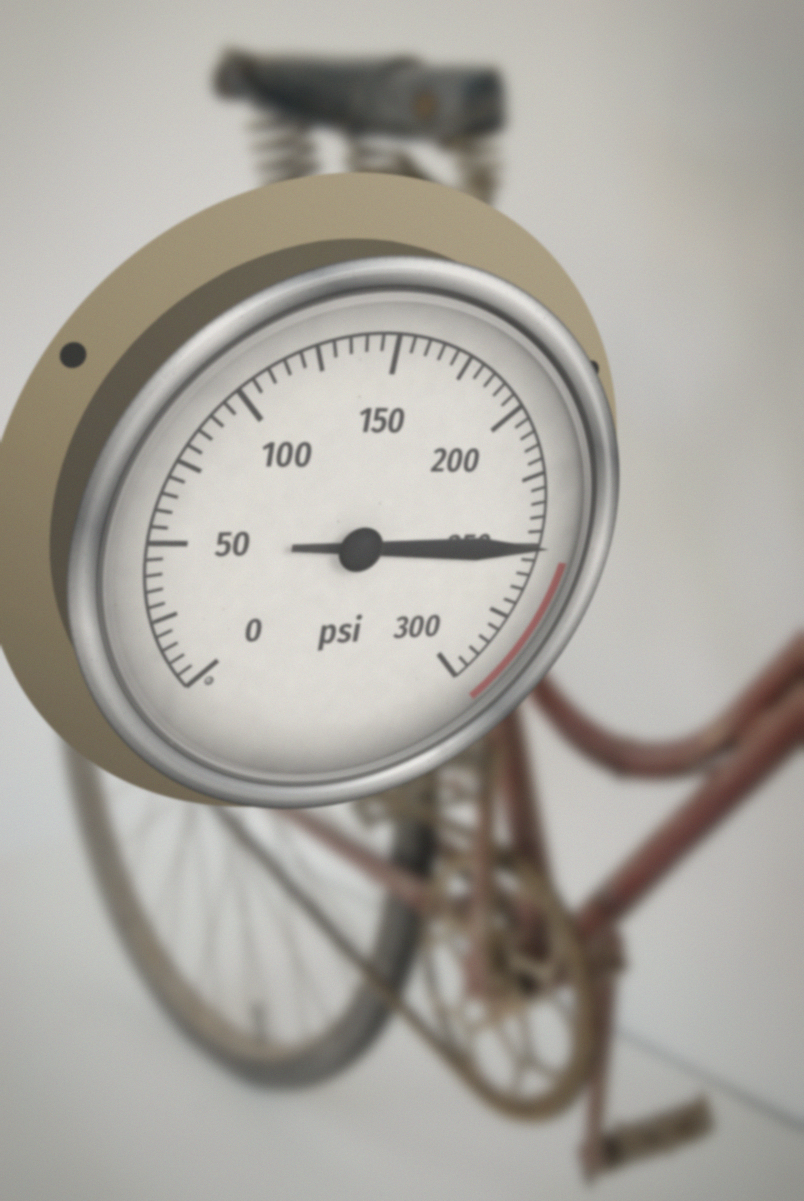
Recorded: {"value": 250, "unit": "psi"}
